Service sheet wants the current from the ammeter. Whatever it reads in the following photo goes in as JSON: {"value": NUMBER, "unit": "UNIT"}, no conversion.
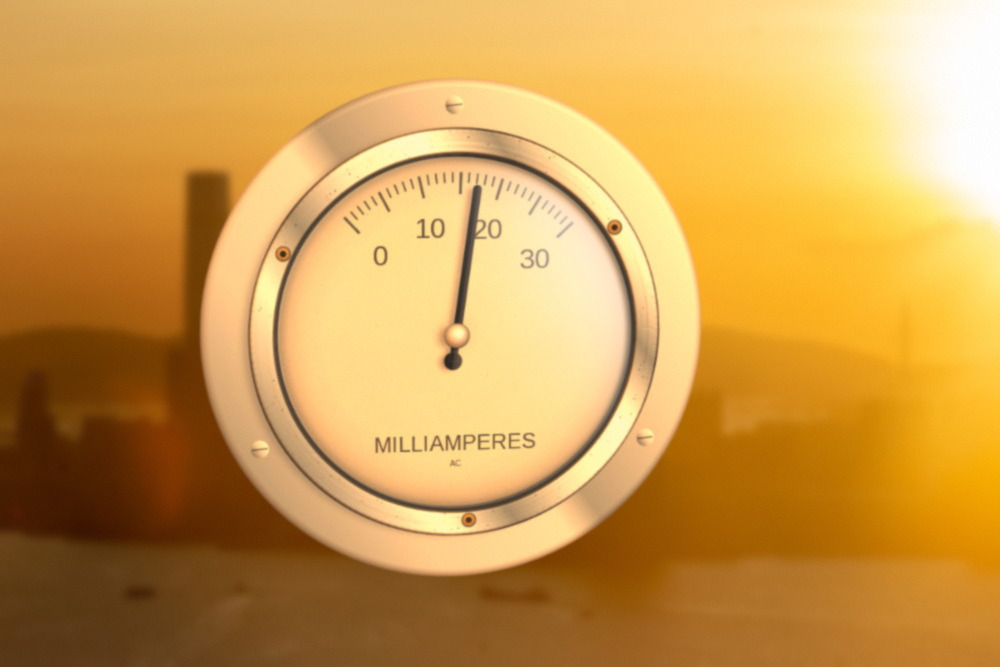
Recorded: {"value": 17, "unit": "mA"}
